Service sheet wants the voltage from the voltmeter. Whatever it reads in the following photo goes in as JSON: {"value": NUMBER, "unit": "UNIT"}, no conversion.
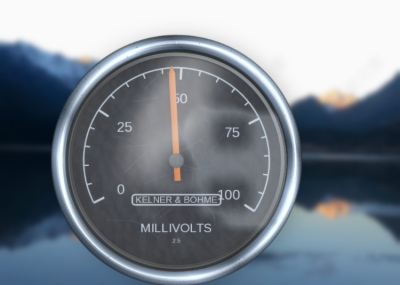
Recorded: {"value": 47.5, "unit": "mV"}
